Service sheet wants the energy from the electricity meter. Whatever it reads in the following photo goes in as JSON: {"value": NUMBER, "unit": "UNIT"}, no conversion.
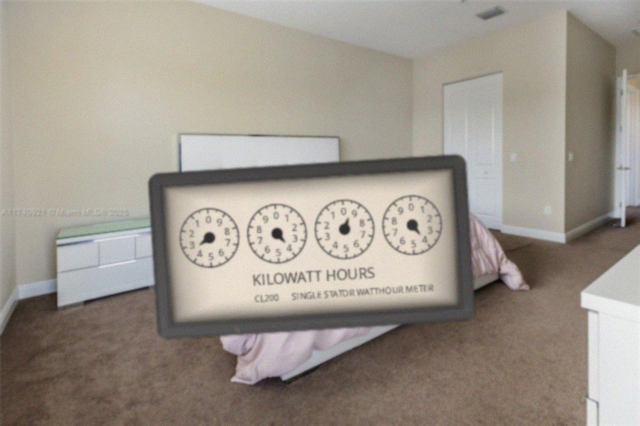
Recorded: {"value": 3394, "unit": "kWh"}
